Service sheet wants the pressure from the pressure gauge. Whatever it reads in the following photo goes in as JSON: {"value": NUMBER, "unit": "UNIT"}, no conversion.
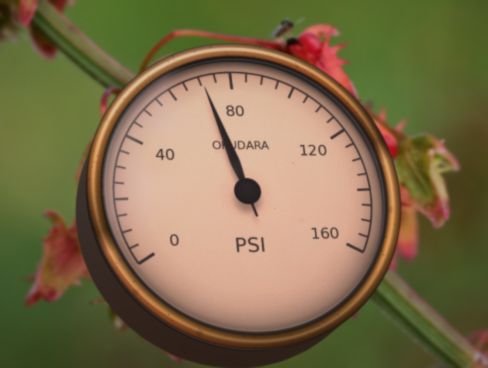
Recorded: {"value": 70, "unit": "psi"}
